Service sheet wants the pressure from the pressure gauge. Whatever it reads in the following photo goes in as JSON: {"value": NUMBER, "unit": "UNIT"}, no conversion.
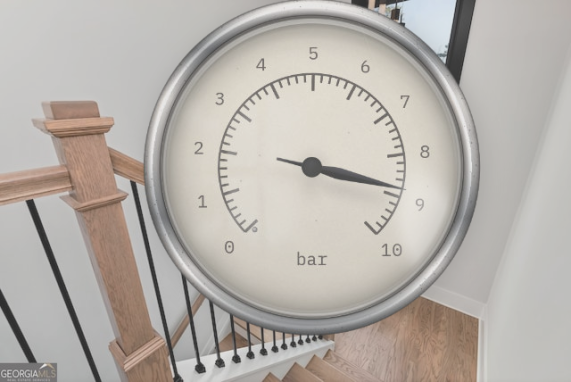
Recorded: {"value": 8.8, "unit": "bar"}
